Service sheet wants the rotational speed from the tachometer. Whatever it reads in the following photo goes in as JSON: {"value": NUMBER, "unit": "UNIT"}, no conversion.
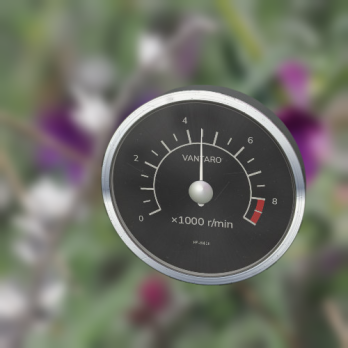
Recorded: {"value": 4500, "unit": "rpm"}
